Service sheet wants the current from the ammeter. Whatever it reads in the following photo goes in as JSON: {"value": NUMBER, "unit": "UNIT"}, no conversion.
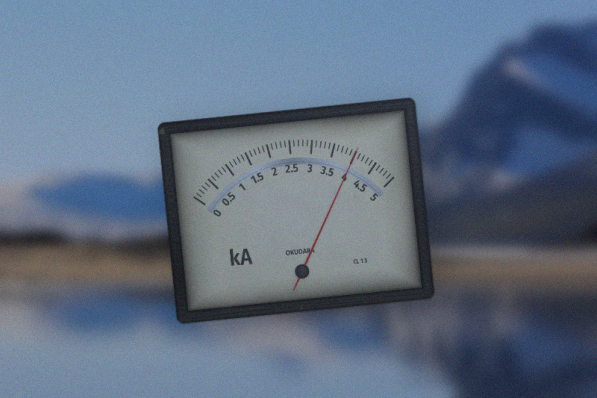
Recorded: {"value": 4, "unit": "kA"}
